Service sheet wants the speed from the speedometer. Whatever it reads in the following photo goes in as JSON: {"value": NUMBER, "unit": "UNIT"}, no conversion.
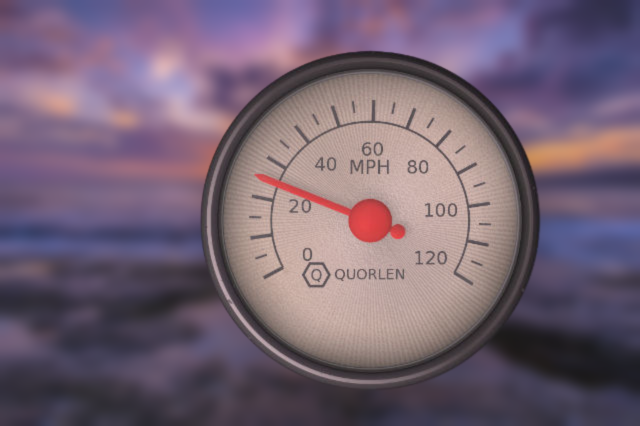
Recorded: {"value": 25, "unit": "mph"}
